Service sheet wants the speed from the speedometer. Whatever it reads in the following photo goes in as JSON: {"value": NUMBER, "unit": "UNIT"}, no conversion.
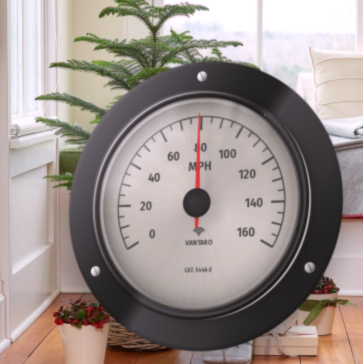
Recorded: {"value": 80, "unit": "mph"}
